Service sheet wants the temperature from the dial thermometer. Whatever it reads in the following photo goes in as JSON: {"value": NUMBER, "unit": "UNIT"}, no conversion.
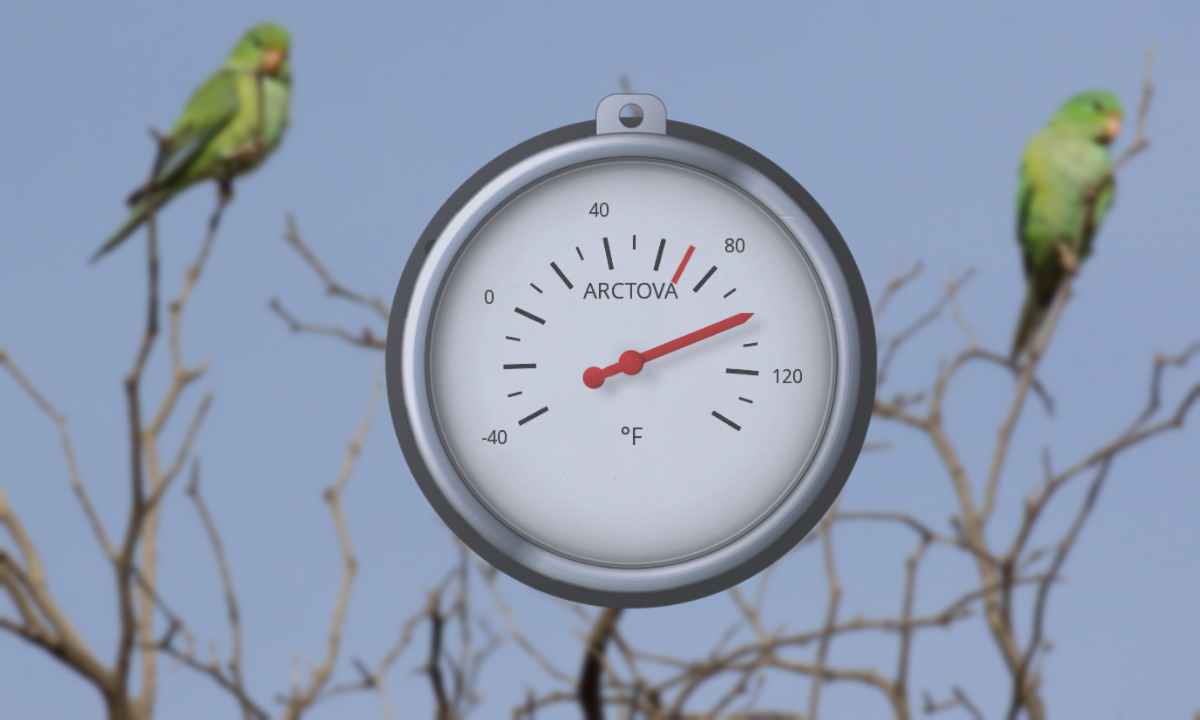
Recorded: {"value": 100, "unit": "°F"}
